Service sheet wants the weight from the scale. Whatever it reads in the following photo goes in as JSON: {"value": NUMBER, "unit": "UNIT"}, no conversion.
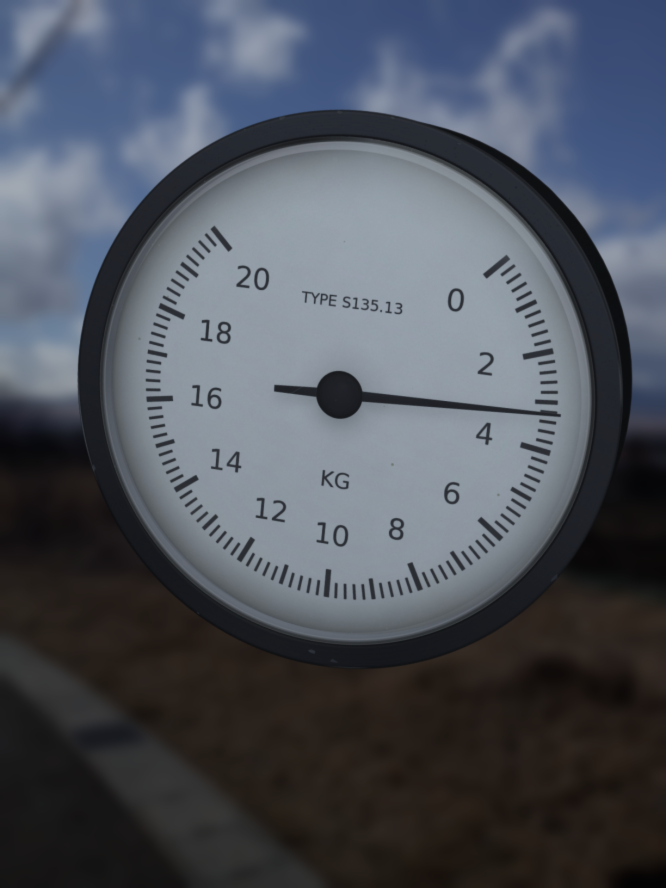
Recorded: {"value": 3.2, "unit": "kg"}
